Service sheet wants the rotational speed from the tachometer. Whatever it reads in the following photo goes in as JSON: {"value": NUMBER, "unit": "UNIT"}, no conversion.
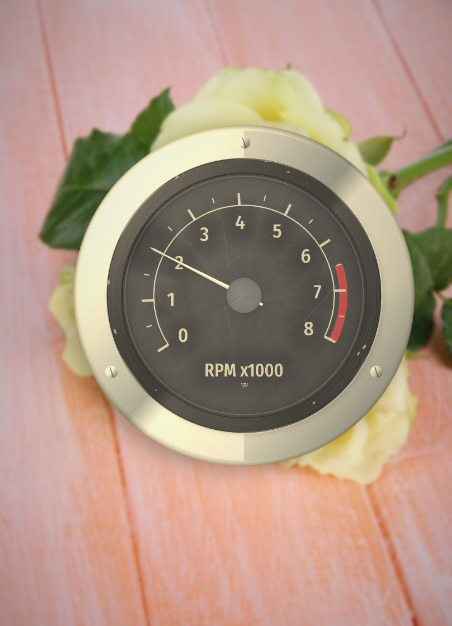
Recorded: {"value": 2000, "unit": "rpm"}
